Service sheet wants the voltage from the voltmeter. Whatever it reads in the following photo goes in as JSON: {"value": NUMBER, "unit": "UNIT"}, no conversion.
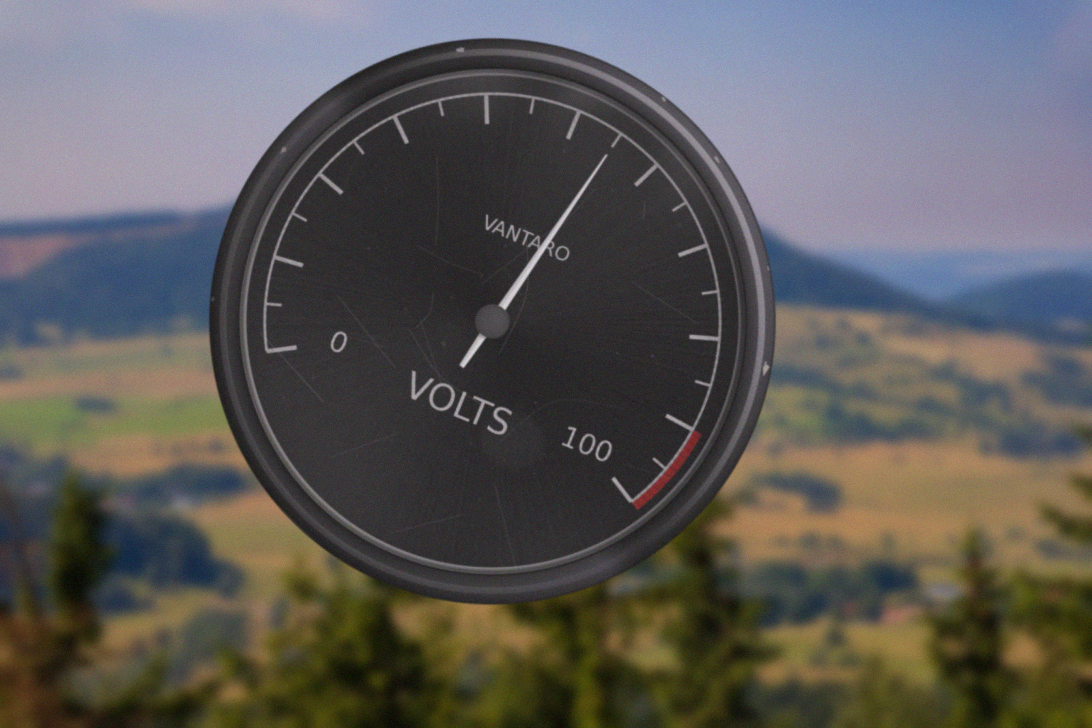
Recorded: {"value": 55, "unit": "V"}
